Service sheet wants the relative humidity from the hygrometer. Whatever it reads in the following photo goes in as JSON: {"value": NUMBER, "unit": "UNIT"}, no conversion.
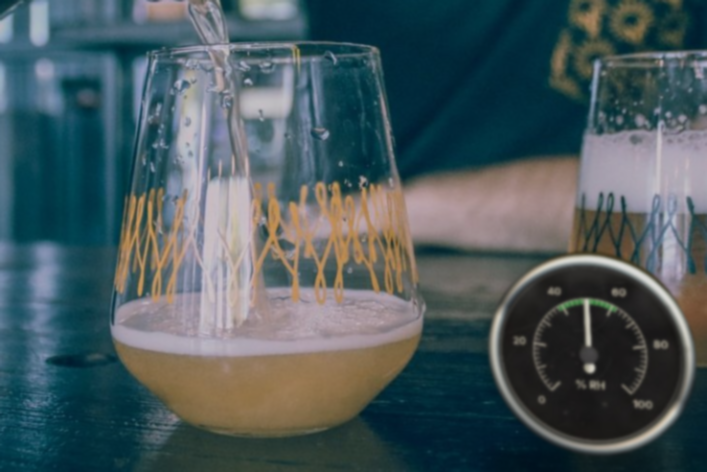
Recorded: {"value": 50, "unit": "%"}
